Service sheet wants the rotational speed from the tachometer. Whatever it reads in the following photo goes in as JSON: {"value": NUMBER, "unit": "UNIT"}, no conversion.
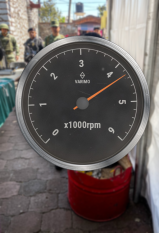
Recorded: {"value": 4300, "unit": "rpm"}
